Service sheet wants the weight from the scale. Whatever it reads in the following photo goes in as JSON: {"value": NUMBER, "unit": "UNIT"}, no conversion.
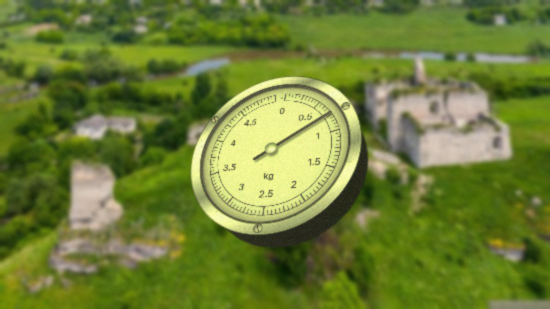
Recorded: {"value": 0.75, "unit": "kg"}
